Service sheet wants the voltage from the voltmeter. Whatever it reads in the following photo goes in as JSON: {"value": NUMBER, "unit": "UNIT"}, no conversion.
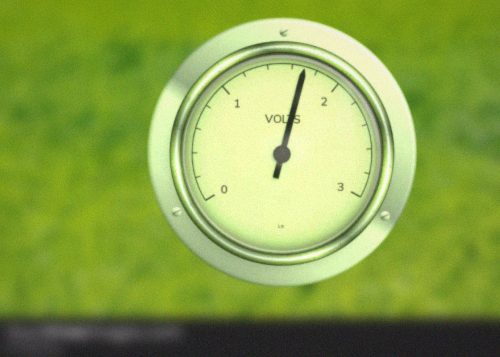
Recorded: {"value": 1.7, "unit": "V"}
